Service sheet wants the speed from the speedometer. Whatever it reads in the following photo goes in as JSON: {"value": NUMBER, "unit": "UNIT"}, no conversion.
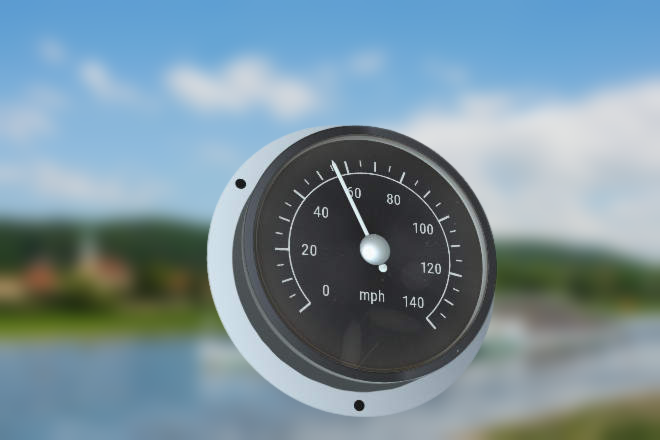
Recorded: {"value": 55, "unit": "mph"}
